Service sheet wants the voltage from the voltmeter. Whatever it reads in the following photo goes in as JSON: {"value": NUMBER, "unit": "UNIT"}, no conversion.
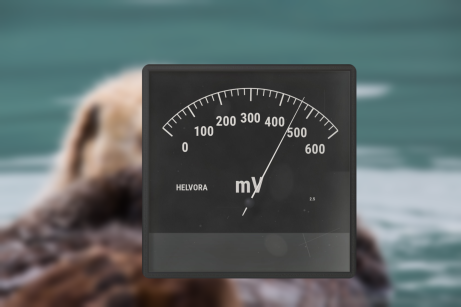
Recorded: {"value": 460, "unit": "mV"}
